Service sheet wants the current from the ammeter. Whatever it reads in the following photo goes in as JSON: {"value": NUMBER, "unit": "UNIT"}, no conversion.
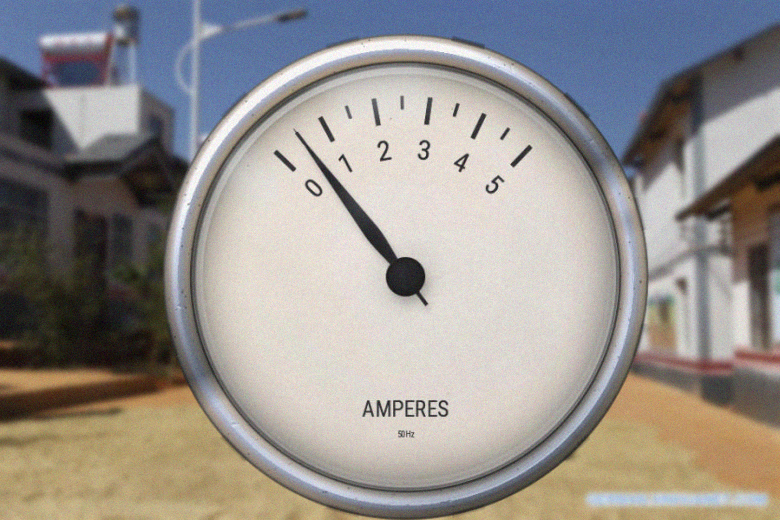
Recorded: {"value": 0.5, "unit": "A"}
